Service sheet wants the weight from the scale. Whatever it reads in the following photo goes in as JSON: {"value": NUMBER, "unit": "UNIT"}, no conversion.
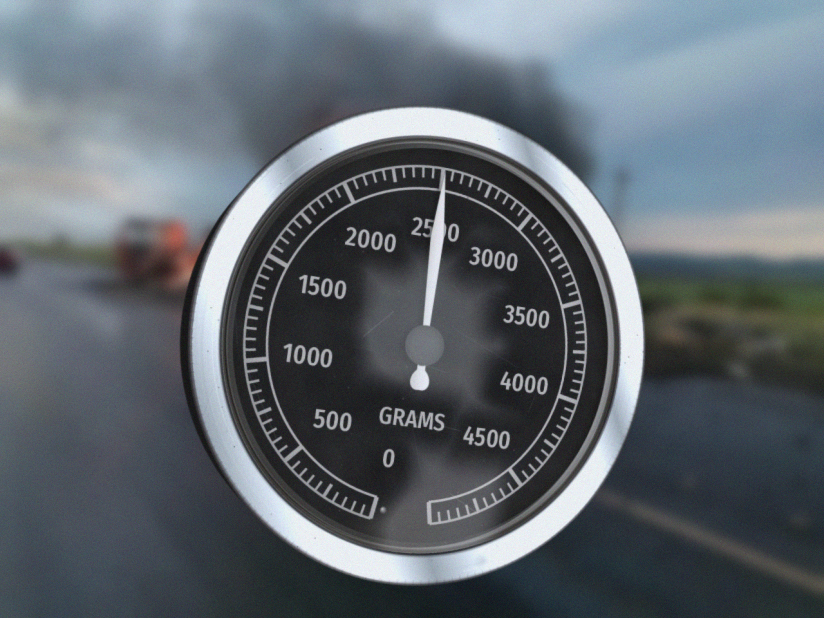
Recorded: {"value": 2500, "unit": "g"}
